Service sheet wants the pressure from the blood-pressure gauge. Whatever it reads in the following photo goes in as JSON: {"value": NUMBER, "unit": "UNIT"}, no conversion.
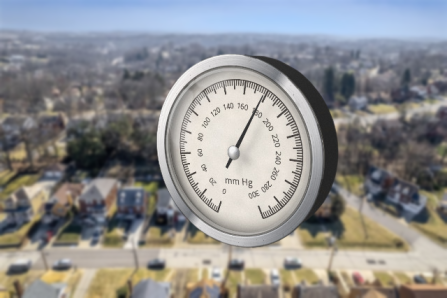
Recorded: {"value": 180, "unit": "mmHg"}
